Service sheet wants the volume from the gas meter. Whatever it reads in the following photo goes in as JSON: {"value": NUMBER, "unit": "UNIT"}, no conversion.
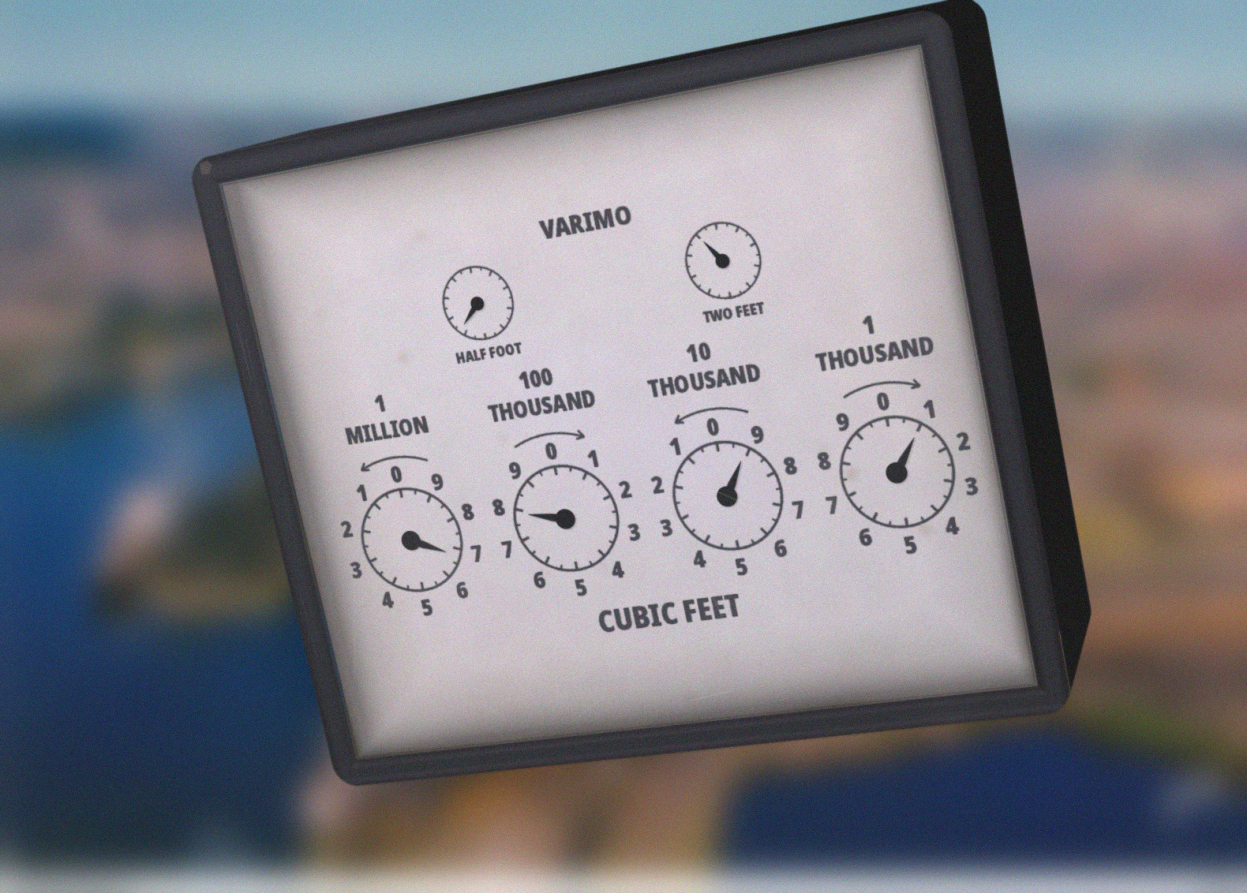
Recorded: {"value": 679100, "unit": "ft³"}
